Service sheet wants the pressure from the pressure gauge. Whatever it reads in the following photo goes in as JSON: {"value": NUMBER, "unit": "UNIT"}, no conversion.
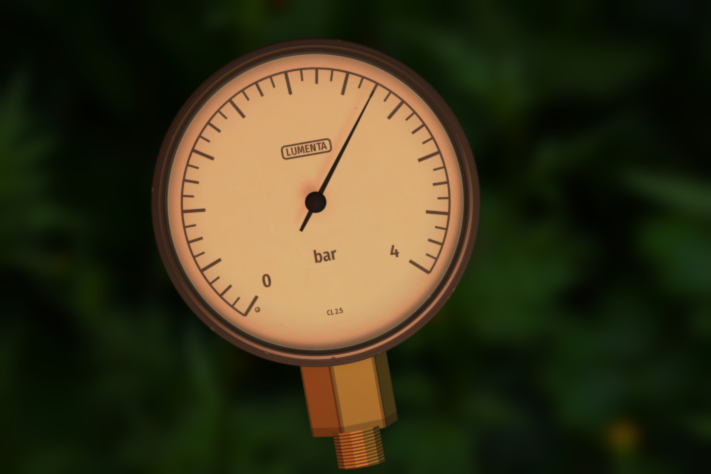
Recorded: {"value": 2.6, "unit": "bar"}
